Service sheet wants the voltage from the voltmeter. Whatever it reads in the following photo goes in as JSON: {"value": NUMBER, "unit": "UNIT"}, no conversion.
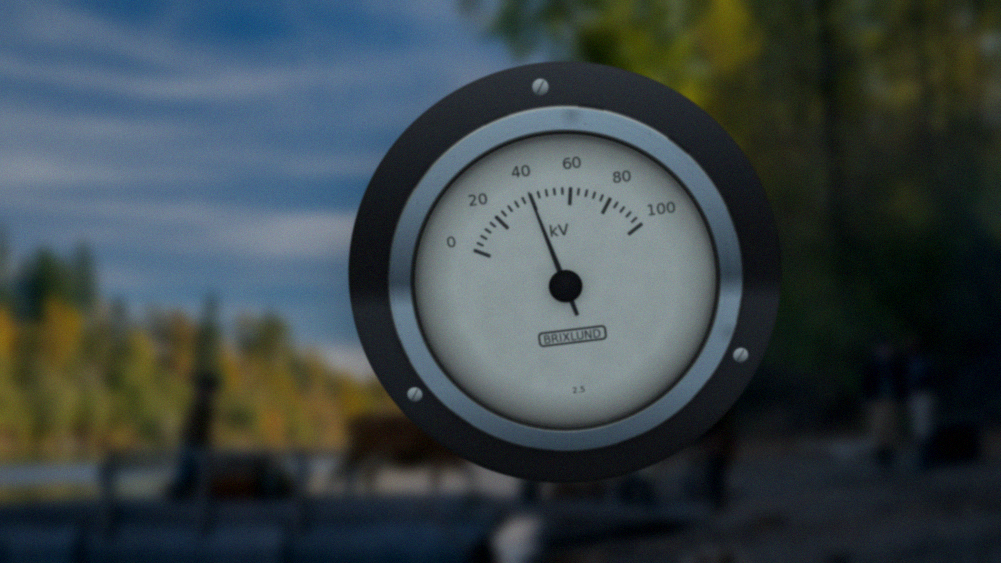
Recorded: {"value": 40, "unit": "kV"}
